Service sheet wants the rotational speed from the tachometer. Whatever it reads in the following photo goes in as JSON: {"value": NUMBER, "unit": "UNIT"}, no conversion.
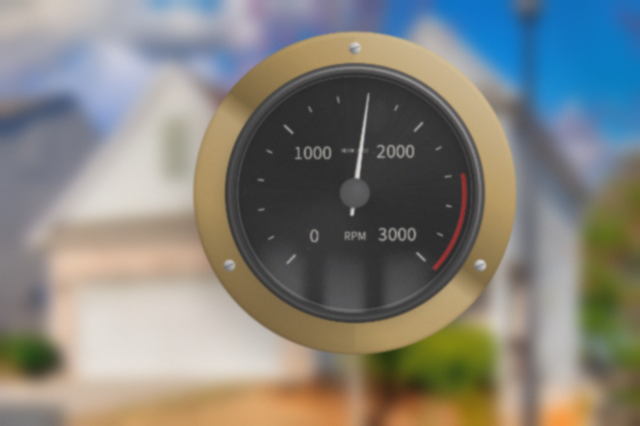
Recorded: {"value": 1600, "unit": "rpm"}
